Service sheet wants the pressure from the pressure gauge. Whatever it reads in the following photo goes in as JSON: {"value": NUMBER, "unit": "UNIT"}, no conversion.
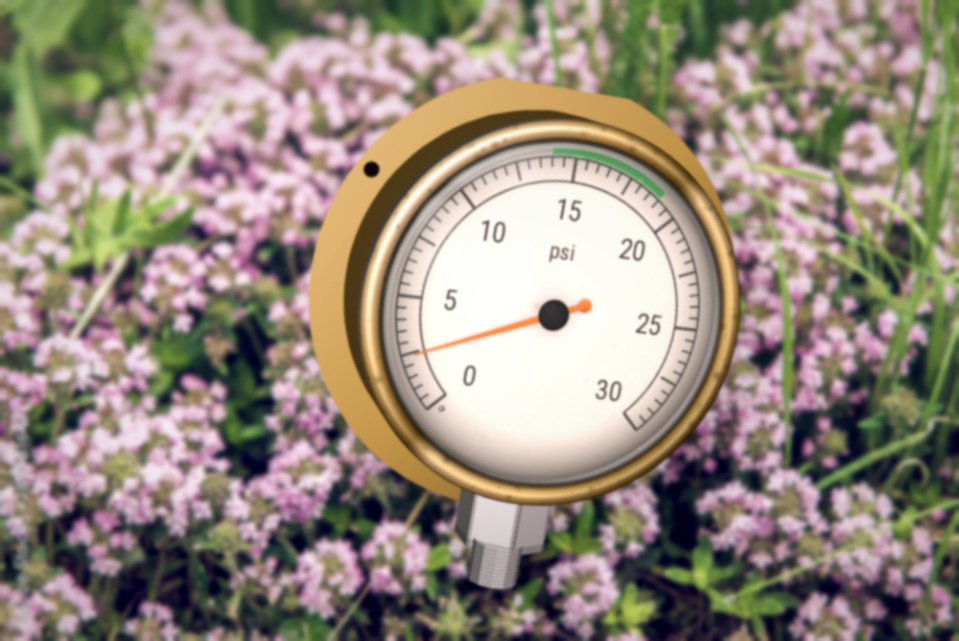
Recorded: {"value": 2.5, "unit": "psi"}
